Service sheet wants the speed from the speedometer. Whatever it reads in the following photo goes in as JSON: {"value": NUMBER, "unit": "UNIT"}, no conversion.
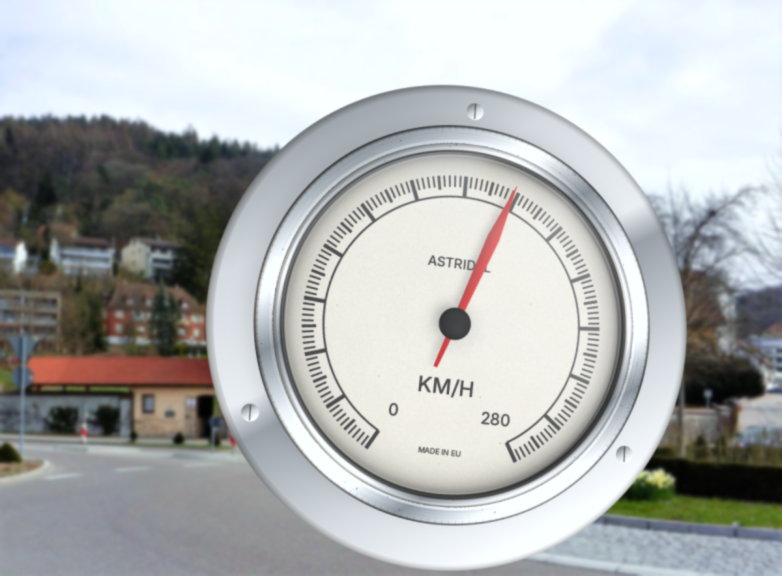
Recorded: {"value": 158, "unit": "km/h"}
